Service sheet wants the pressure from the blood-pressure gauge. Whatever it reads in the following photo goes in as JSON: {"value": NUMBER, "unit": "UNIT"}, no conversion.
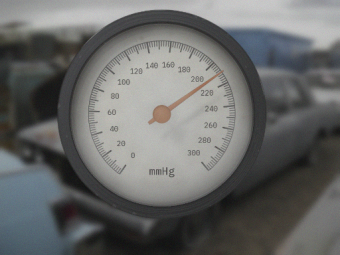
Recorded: {"value": 210, "unit": "mmHg"}
